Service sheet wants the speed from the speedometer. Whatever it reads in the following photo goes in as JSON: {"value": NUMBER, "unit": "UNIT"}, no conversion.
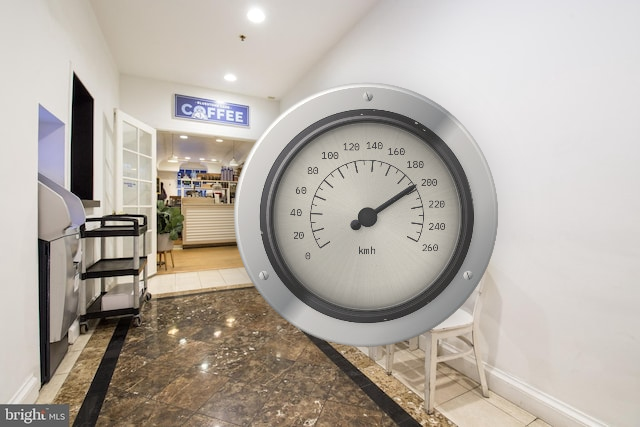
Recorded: {"value": 195, "unit": "km/h"}
